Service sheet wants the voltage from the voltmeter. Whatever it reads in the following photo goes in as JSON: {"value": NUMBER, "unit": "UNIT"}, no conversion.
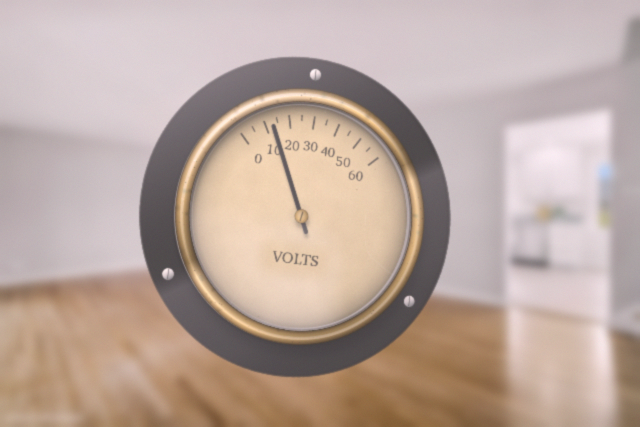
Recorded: {"value": 12.5, "unit": "V"}
